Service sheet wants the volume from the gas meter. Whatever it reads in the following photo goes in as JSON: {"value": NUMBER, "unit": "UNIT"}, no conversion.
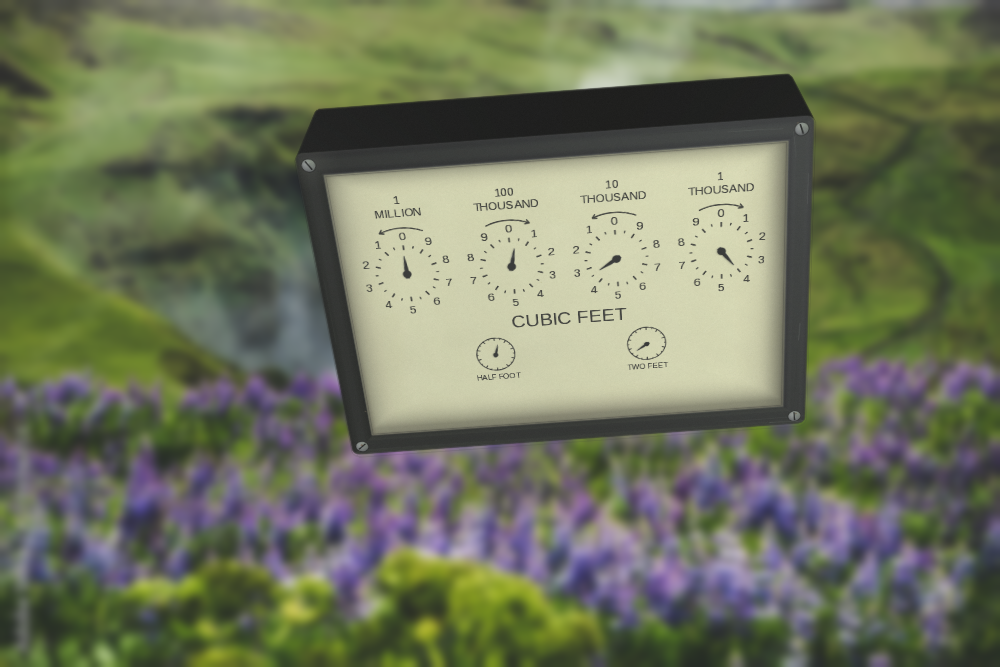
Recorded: {"value": 3400, "unit": "ft³"}
